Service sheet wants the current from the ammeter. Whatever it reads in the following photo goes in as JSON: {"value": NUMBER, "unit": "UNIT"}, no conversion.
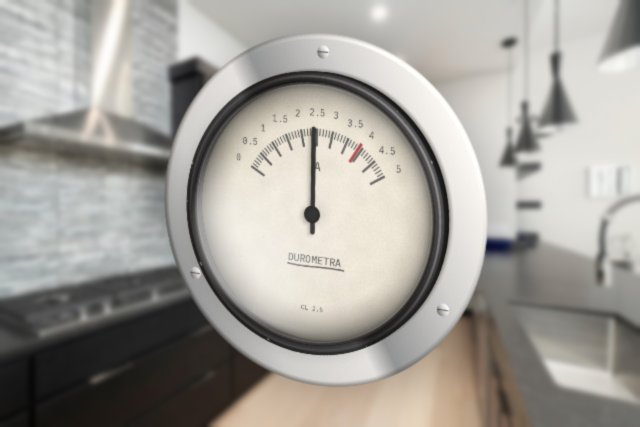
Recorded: {"value": 2.5, "unit": "A"}
